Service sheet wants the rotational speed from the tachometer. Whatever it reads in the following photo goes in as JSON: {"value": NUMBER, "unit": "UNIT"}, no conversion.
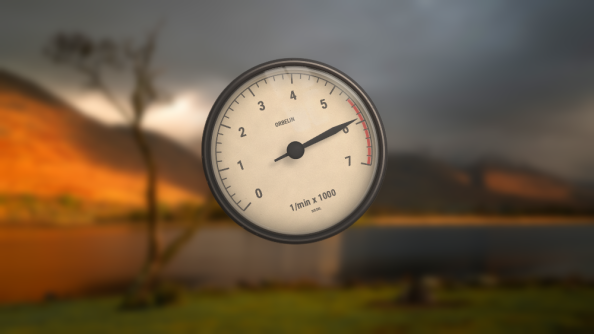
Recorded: {"value": 5900, "unit": "rpm"}
